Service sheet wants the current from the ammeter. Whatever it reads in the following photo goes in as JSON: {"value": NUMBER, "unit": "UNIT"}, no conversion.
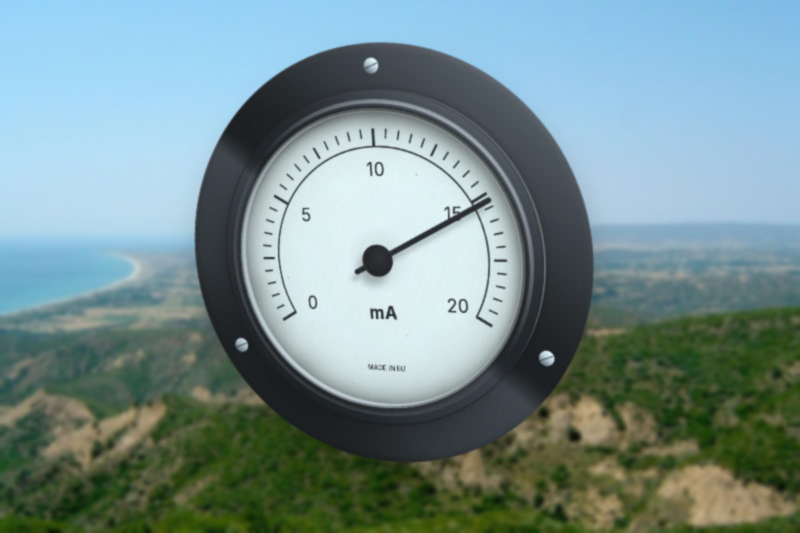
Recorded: {"value": 15.25, "unit": "mA"}
